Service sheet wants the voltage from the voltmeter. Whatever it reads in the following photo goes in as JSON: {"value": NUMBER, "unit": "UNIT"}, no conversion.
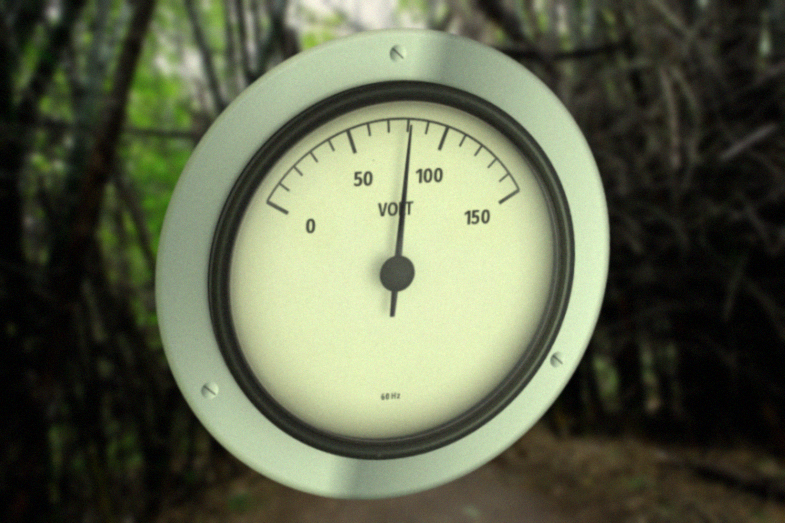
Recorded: {"value": 80, "unit": "V"}
